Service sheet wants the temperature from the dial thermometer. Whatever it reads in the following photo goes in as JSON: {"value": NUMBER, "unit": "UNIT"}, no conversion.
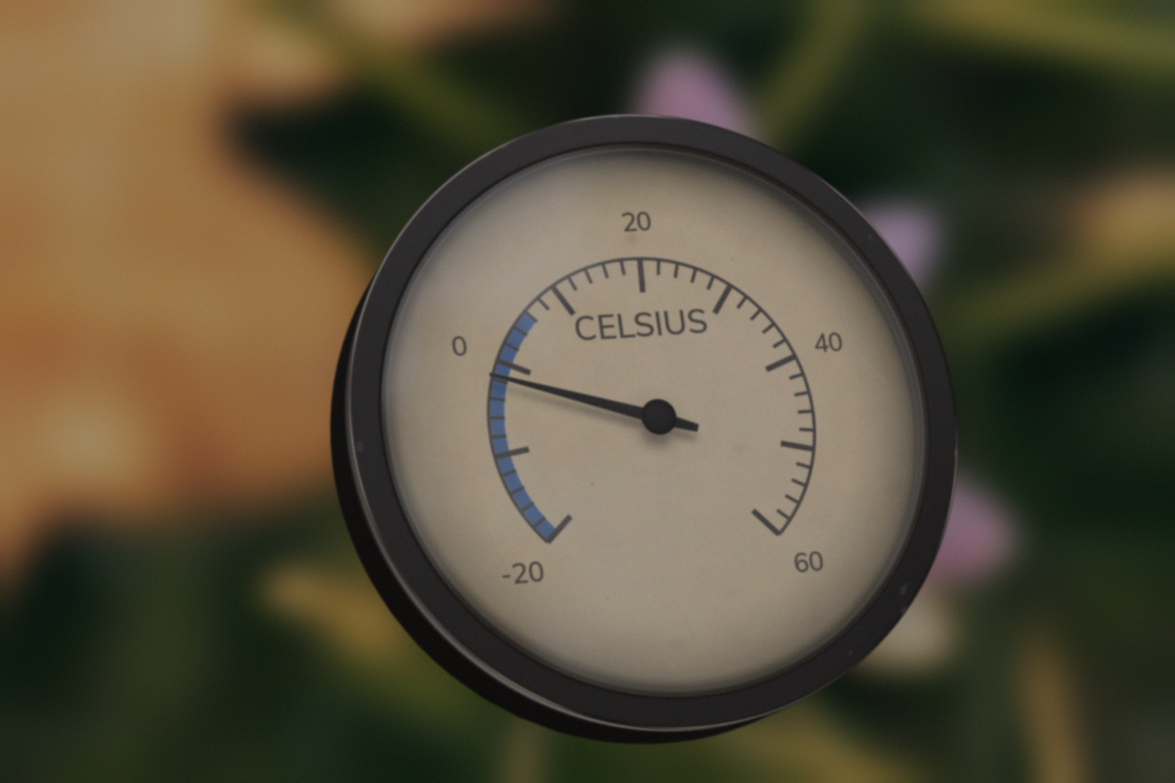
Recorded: {"value": -2, "unit": "°C"}
